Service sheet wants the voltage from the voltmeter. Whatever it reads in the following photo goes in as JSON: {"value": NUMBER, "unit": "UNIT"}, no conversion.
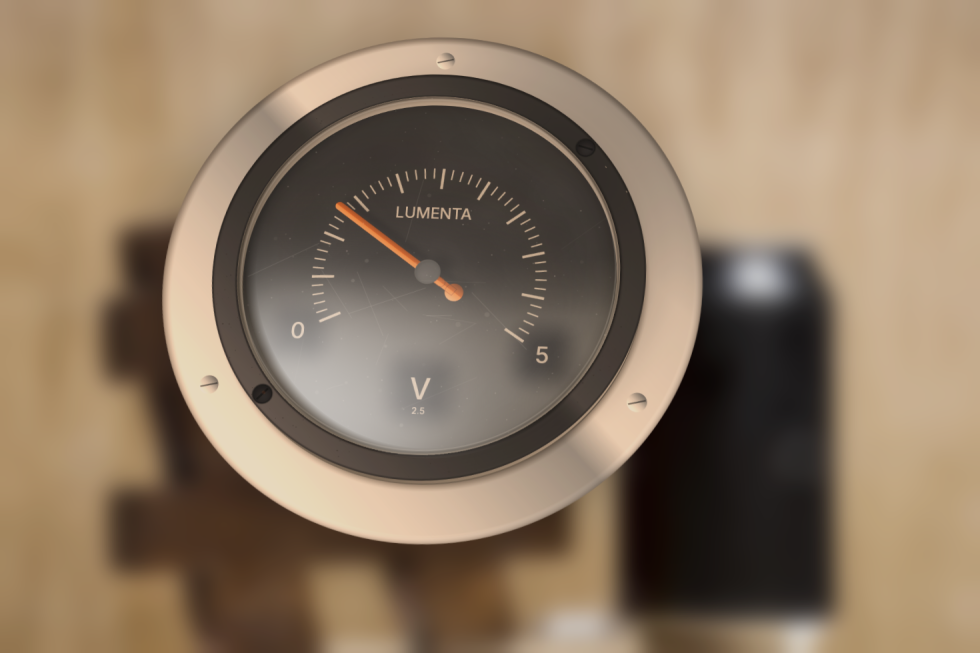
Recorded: {"value": 1.3, "unit": "V"}
